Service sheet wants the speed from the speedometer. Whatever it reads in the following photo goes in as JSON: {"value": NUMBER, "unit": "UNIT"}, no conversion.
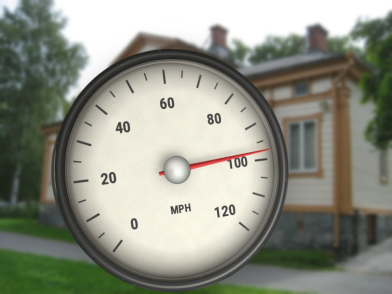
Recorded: {"value": 97.5, "unit": "mph"}
